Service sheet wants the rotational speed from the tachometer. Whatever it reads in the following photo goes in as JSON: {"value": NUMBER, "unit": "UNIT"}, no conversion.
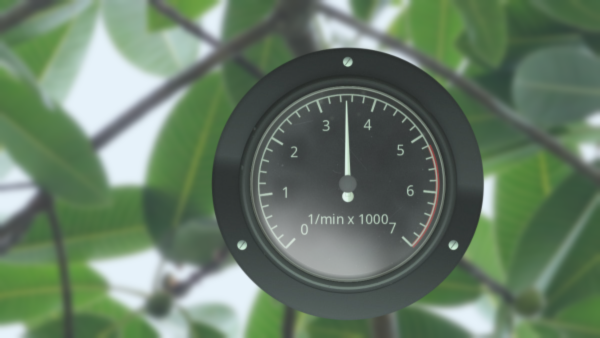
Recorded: {"value": 3500, "unit": "rpm"}
